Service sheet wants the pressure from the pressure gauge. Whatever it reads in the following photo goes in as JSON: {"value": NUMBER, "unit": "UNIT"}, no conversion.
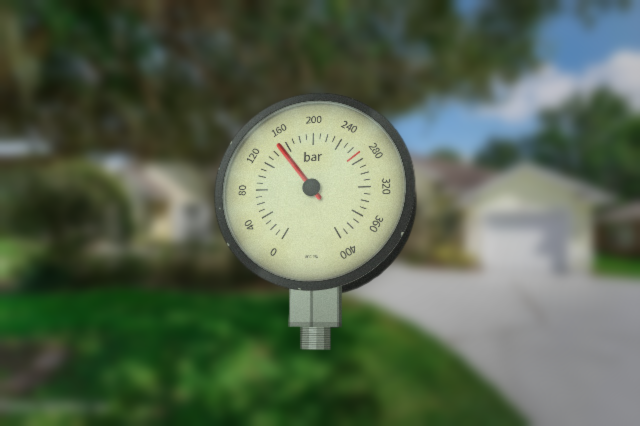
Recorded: {"value": 150, "unit": "bar"}
